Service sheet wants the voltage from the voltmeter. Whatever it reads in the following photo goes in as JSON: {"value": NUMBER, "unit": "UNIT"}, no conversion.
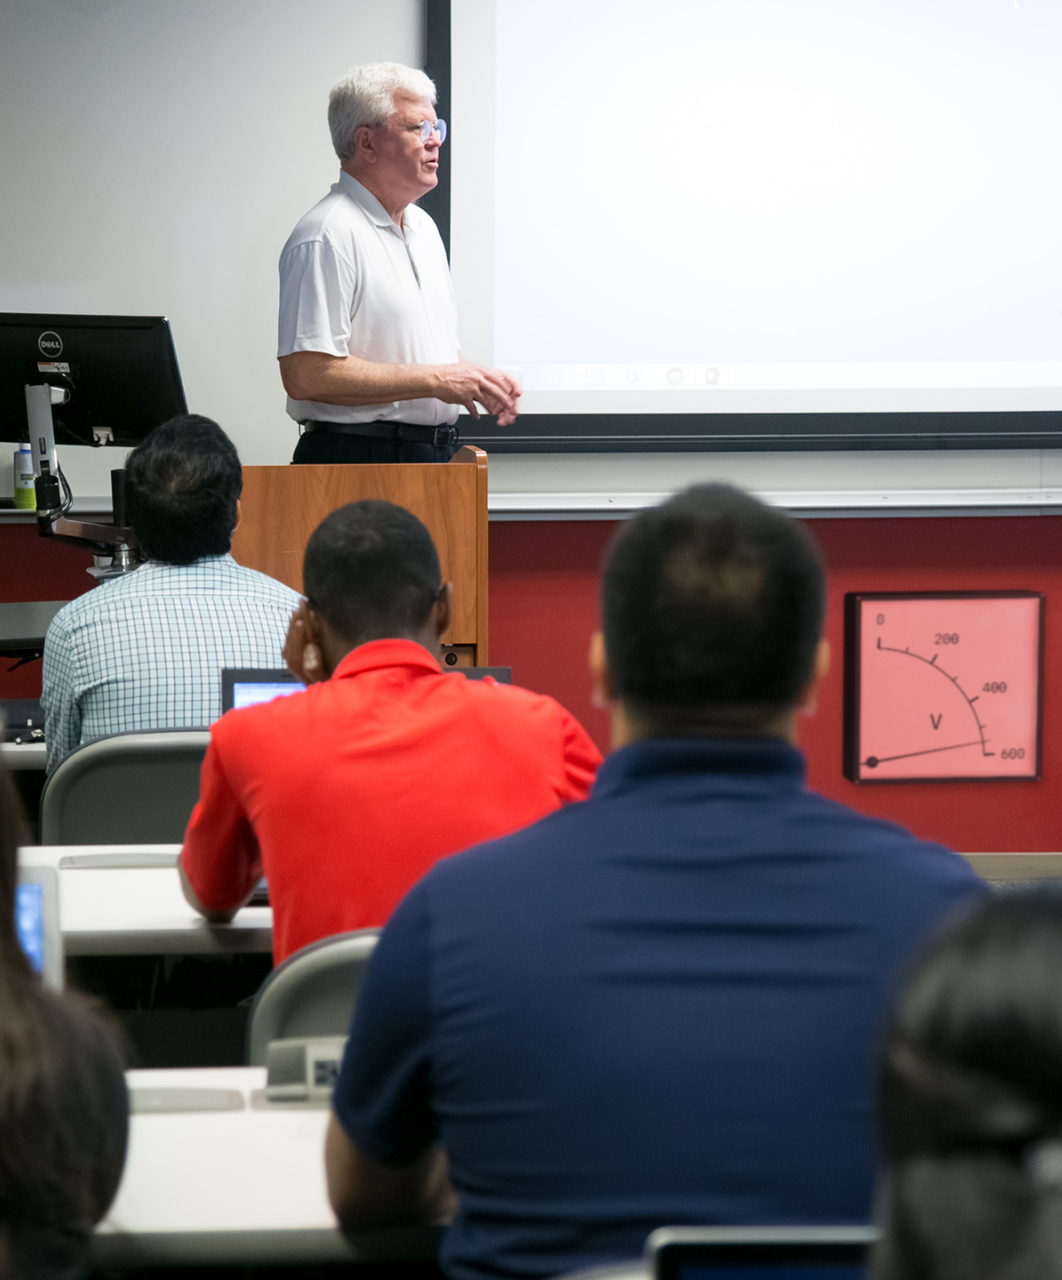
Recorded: {"value": 550, "unit": "V"}
